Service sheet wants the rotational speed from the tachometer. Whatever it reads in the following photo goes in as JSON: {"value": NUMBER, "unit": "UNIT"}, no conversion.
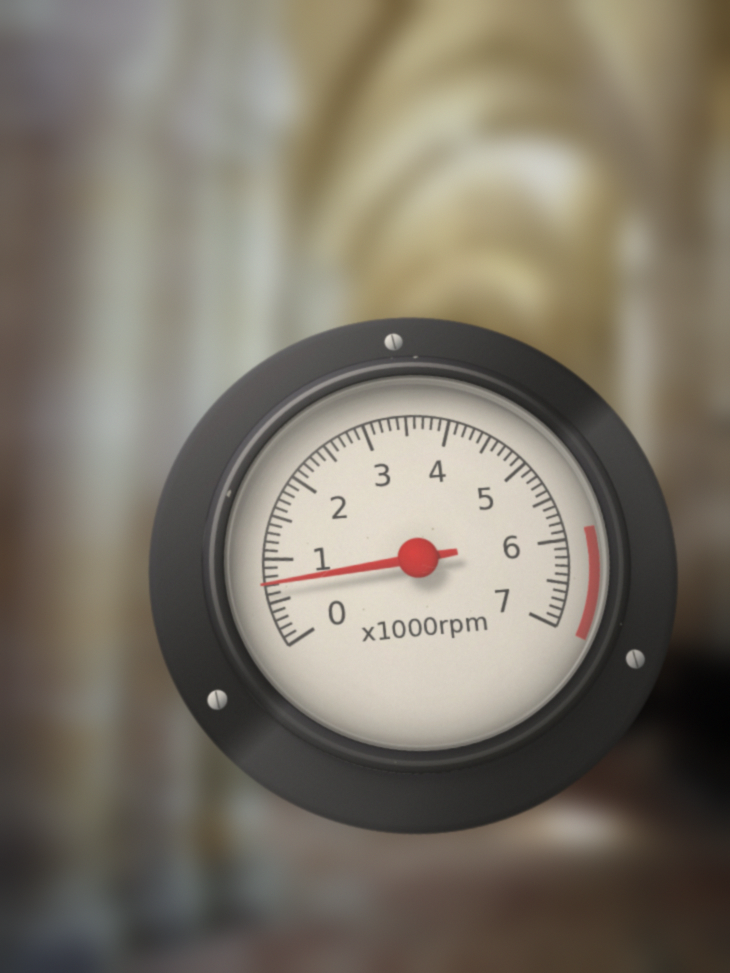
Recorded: {"value": 700, "unit": "rpm"}
